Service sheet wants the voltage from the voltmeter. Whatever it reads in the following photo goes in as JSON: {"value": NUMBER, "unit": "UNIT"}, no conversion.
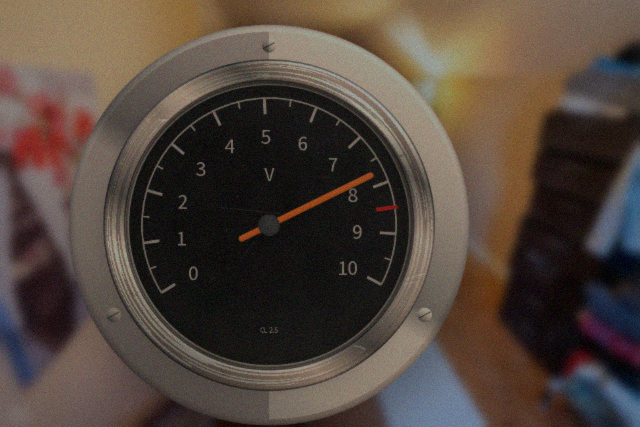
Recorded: {"value": 7.75, "unit": "V"}
